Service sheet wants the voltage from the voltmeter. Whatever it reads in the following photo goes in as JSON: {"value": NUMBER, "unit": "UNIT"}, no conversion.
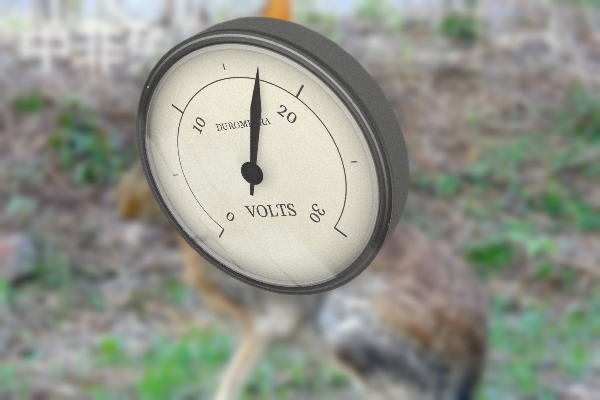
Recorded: {"value": 17.5, "unit": "V"}
